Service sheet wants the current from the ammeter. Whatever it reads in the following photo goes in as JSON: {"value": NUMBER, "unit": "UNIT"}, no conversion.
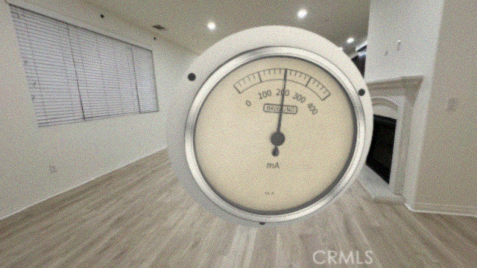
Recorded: {"value": 200, "unit": "mA"}
